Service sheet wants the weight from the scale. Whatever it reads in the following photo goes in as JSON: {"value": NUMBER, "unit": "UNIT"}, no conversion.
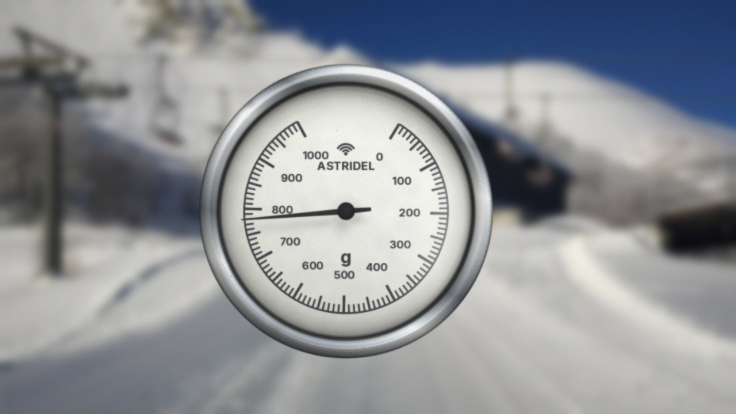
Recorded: {"value": 780, "unit": "g"}
